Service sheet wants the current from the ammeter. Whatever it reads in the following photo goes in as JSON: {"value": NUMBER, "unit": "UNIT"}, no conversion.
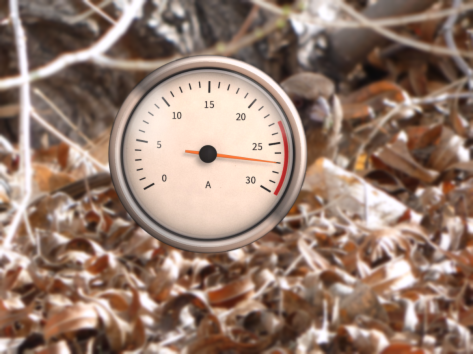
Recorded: {"value": 27, "unit": "A"}
